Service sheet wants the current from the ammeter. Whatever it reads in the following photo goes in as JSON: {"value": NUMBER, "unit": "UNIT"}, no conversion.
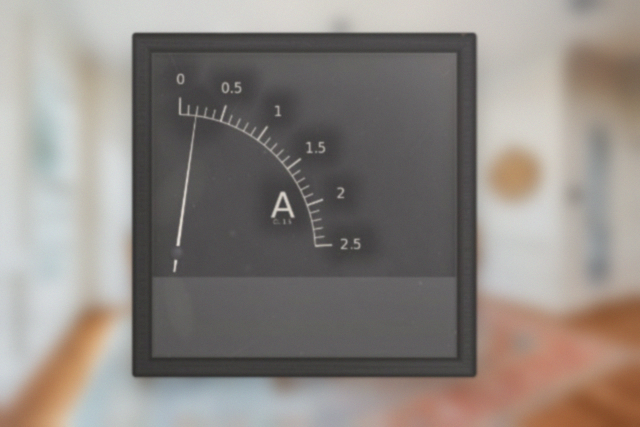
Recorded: {"value": 0.2, "unit": "A"}
